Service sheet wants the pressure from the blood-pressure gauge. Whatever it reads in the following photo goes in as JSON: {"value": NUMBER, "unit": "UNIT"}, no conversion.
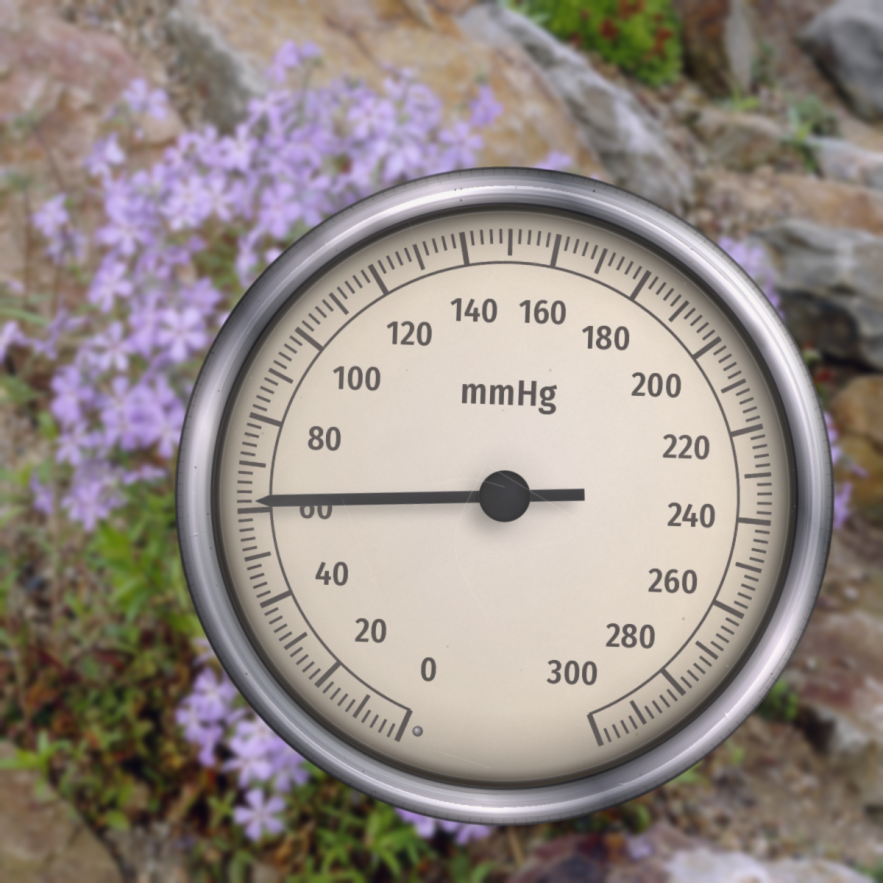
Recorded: {"value": 62, "unit": "mmHg"}
